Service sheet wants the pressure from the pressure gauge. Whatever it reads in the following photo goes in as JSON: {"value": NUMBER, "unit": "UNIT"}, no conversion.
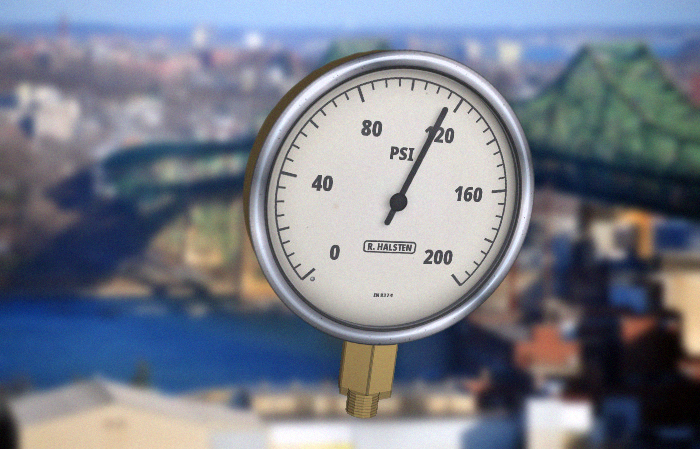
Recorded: {"value": 115, "unit": "psi"}
